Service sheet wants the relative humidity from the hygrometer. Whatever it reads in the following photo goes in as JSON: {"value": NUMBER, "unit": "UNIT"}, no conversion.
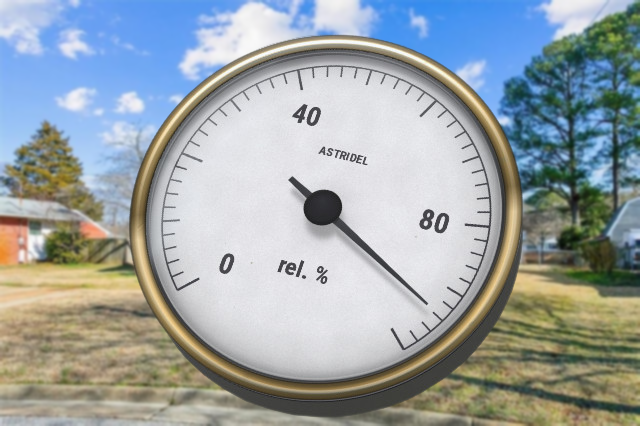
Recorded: {"value": 94, "unit": "%"}
